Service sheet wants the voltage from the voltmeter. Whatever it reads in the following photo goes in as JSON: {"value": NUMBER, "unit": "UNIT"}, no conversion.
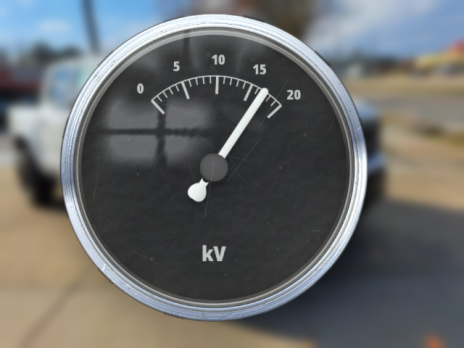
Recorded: {"value": 17, "unit": "kV"}
